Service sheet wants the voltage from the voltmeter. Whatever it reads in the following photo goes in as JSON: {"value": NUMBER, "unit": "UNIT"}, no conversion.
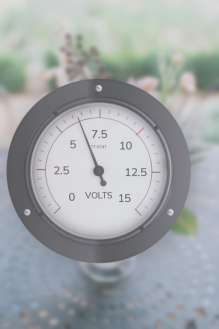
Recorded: {"value": 6.25, "unit": "V"}
